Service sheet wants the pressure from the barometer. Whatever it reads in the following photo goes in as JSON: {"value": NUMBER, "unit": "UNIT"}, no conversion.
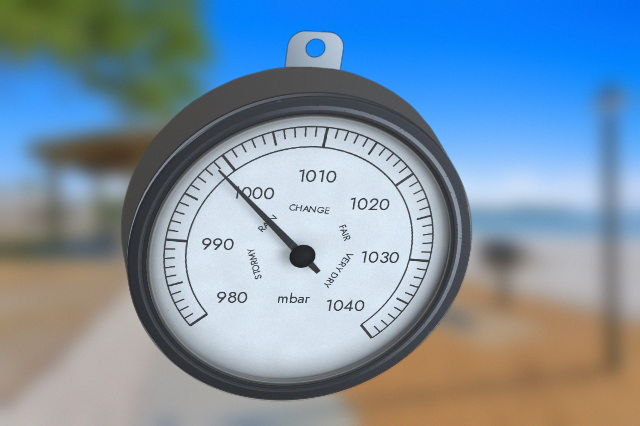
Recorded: {"value": 999, "unit": "mbar"}
